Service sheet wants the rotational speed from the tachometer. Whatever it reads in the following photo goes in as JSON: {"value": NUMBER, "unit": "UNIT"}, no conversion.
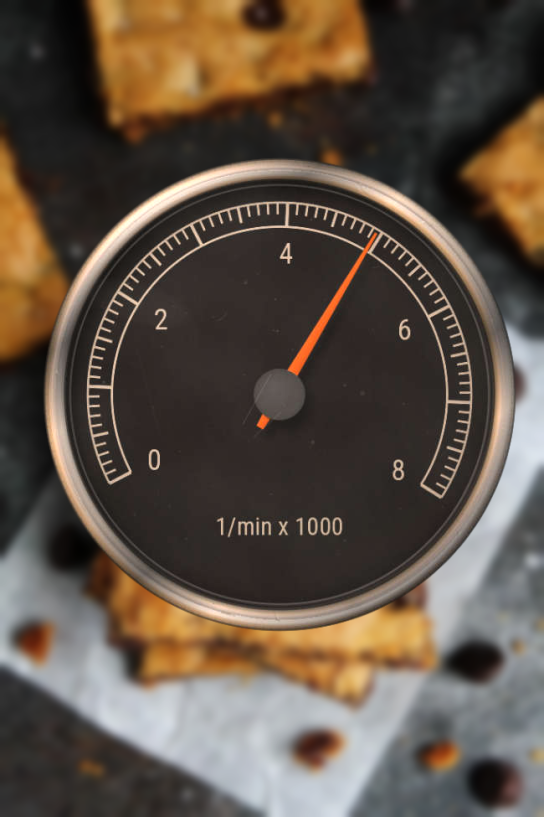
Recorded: {"value": 4950, "unit": "rpm"}
